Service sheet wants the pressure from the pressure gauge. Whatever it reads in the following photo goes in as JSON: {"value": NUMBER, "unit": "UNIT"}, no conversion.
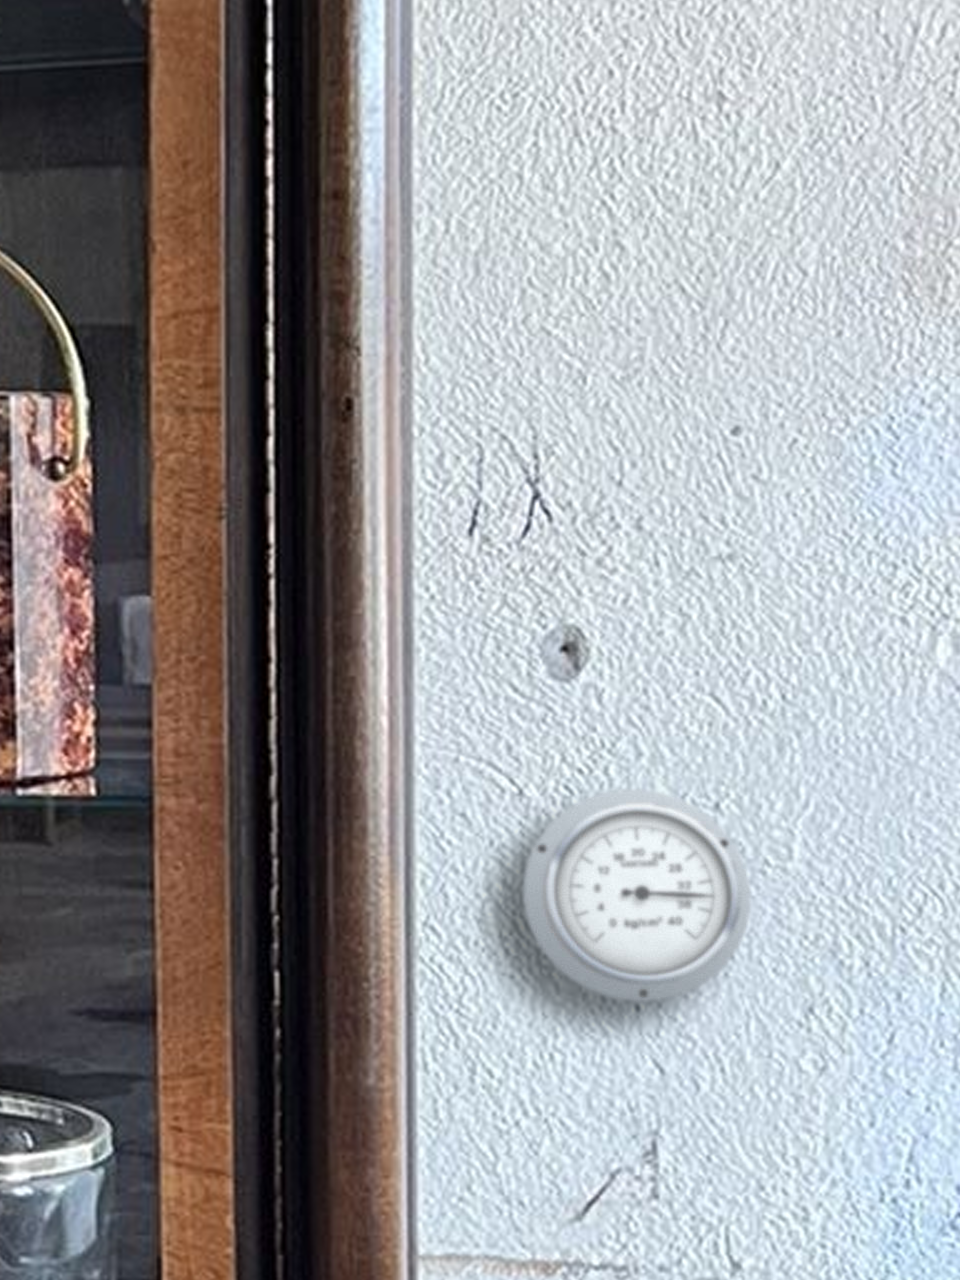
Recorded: {"value": 34, "unit": "kg/cm²"}
